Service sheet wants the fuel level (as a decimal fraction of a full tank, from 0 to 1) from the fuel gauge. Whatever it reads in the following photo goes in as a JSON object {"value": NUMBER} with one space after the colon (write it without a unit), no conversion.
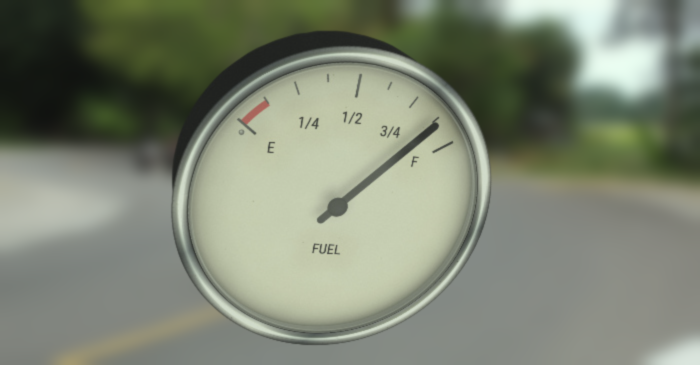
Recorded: {"value": 0.875}
